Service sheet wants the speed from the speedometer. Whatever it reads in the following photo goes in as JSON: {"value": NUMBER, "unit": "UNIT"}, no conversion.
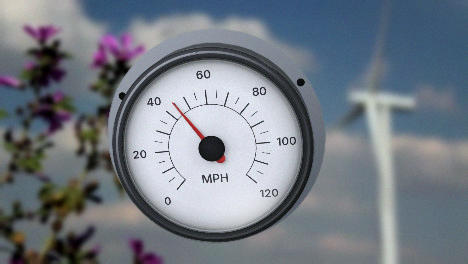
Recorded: {"value": 45, "unit": "mph"}
